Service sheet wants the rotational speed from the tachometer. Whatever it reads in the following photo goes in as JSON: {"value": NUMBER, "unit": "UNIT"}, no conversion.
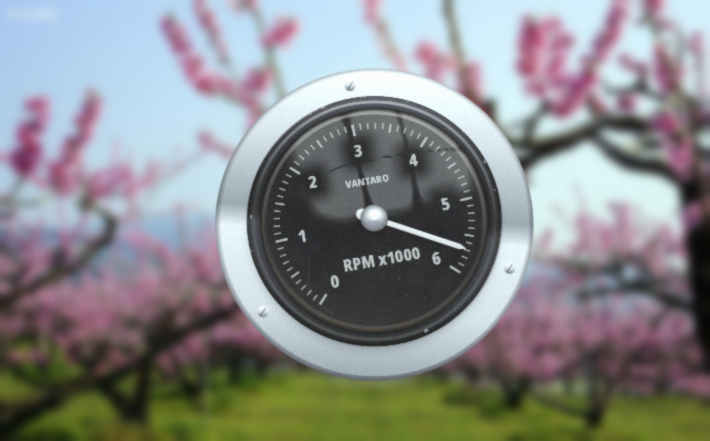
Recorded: {"value": 5700, "unit": "rpm"}
